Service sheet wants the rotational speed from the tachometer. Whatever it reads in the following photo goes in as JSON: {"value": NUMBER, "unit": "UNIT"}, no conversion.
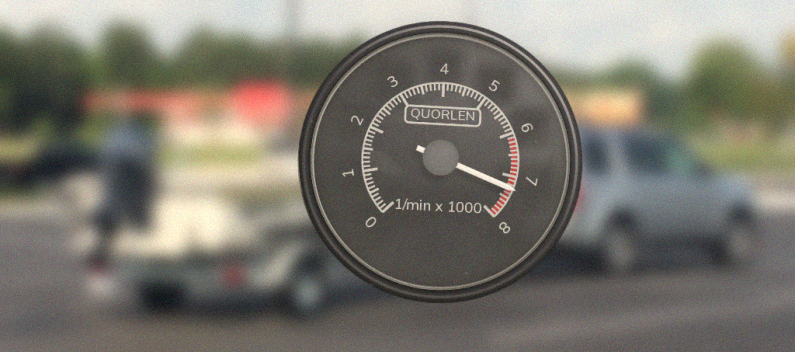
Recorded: {"value": 7300, "unit": "rpm"}
